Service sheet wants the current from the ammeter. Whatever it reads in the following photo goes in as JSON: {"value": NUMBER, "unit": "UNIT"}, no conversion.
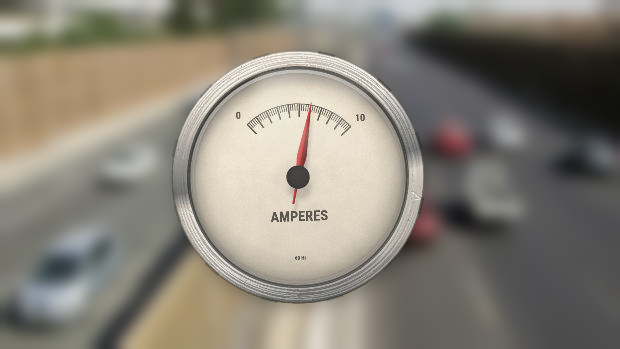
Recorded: {"value": 6, "unit": "A"}
